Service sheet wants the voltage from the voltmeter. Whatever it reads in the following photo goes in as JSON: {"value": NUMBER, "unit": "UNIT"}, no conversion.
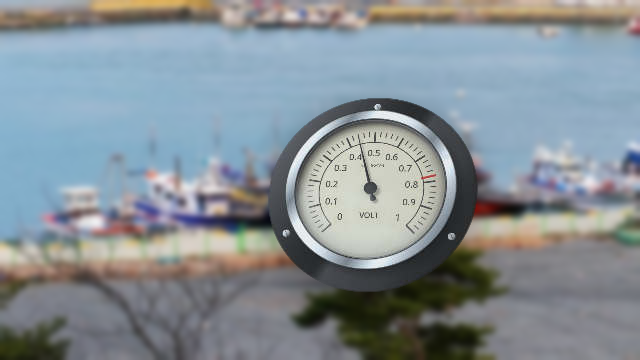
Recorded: {"value": 0.44, "unit": "V"}
